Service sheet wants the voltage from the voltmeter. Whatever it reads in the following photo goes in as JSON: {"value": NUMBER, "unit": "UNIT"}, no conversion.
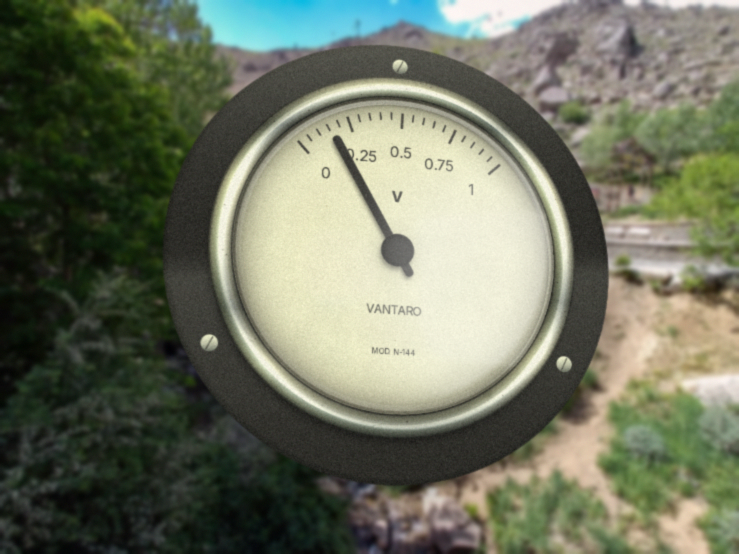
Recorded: {"value": 0.15, "unit": "V"}
